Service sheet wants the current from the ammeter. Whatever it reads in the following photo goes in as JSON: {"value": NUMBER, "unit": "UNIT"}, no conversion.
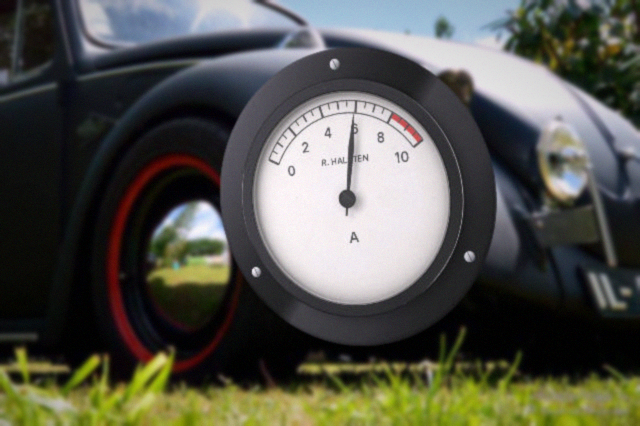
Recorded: {"value": 6, "unit": "A"}
